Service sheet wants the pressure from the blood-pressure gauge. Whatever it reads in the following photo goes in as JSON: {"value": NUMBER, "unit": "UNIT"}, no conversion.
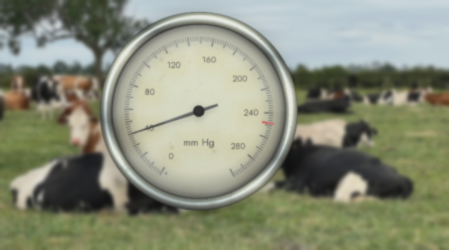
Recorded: {"value": 40, "unit": "mmHg"}
